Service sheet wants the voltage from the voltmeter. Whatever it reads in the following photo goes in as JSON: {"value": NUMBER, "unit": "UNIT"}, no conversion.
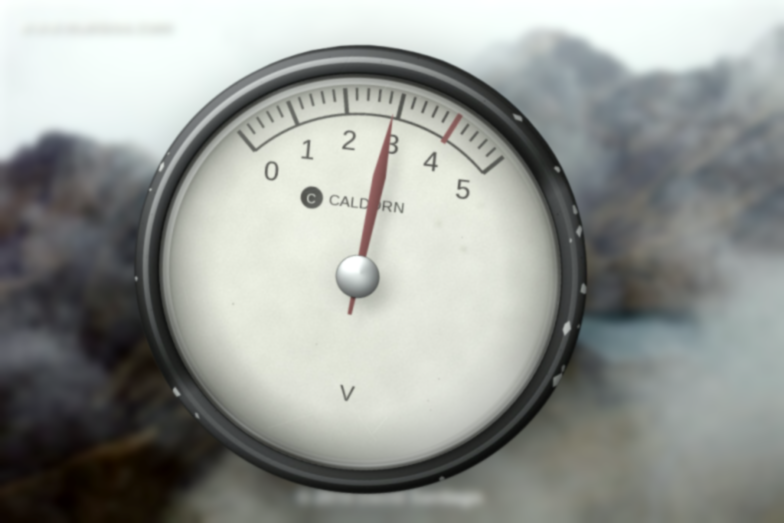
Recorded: {"value": 2.9, "unit": "V"}
